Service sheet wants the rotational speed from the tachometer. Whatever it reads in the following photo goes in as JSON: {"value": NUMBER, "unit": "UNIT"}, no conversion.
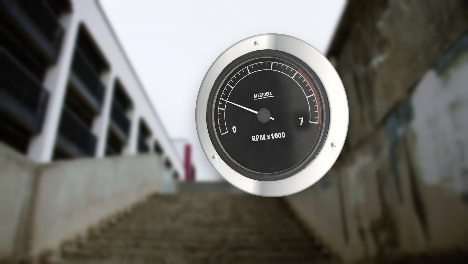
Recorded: {"value": 1400, "unit": "rpm"}
